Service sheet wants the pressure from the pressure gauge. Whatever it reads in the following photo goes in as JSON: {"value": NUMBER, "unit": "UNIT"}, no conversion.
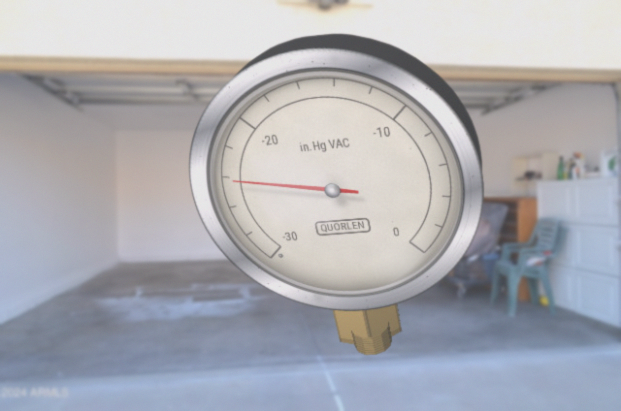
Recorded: {"value": -24, "unit": "inHg"}
